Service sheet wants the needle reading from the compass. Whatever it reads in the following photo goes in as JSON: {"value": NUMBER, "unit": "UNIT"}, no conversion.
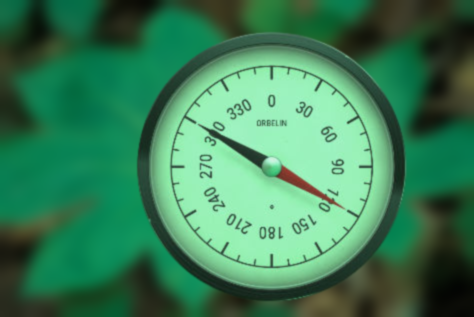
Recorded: {"value": 120, "unit": "°"}
